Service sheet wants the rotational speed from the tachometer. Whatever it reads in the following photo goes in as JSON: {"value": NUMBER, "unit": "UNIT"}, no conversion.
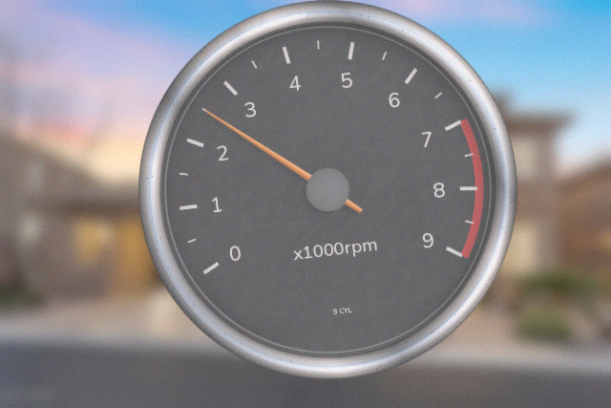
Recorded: {"value": 2500, "unit": "rpm"}
